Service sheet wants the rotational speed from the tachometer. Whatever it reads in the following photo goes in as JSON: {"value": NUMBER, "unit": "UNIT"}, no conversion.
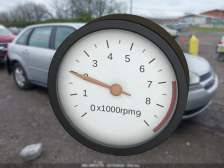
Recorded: {"value": 2000, "unit": "rpm"}
